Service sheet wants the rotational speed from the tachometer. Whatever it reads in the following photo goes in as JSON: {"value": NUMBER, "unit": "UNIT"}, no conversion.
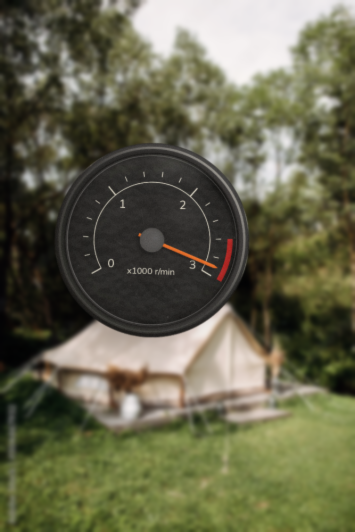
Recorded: {"value": 2900, "unit": "rpm"}
